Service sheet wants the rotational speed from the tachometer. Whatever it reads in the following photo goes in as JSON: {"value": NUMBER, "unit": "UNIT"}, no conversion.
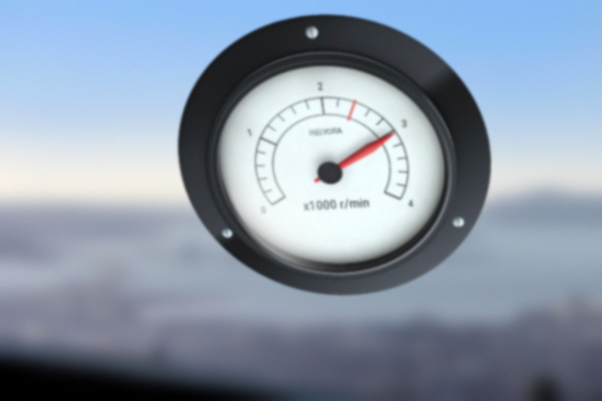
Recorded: {"value": 3000, "unit": "rpm"}
